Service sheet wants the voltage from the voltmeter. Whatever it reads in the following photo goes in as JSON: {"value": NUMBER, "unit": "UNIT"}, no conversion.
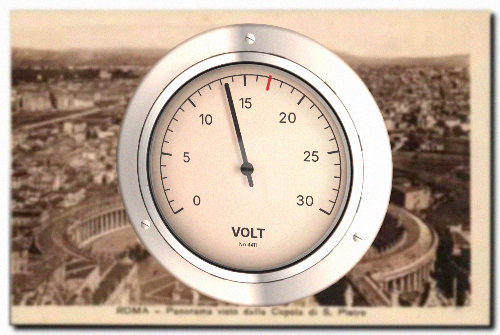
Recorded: {"value": 13.5, "unit": "V"}
